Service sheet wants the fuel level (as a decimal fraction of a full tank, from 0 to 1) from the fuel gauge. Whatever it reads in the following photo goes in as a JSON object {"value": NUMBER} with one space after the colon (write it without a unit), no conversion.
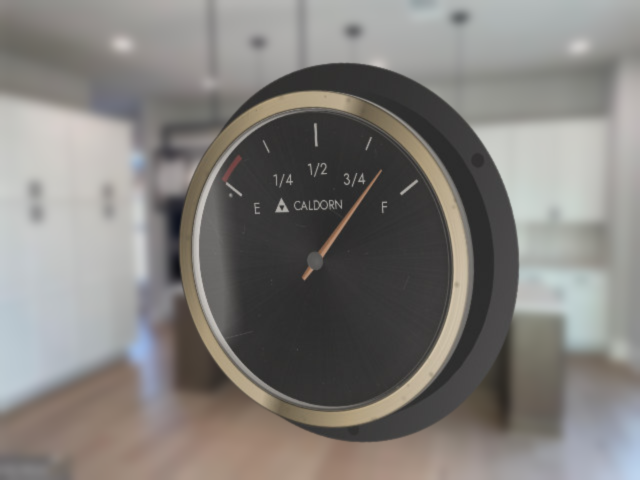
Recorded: {"value": 0.875}
